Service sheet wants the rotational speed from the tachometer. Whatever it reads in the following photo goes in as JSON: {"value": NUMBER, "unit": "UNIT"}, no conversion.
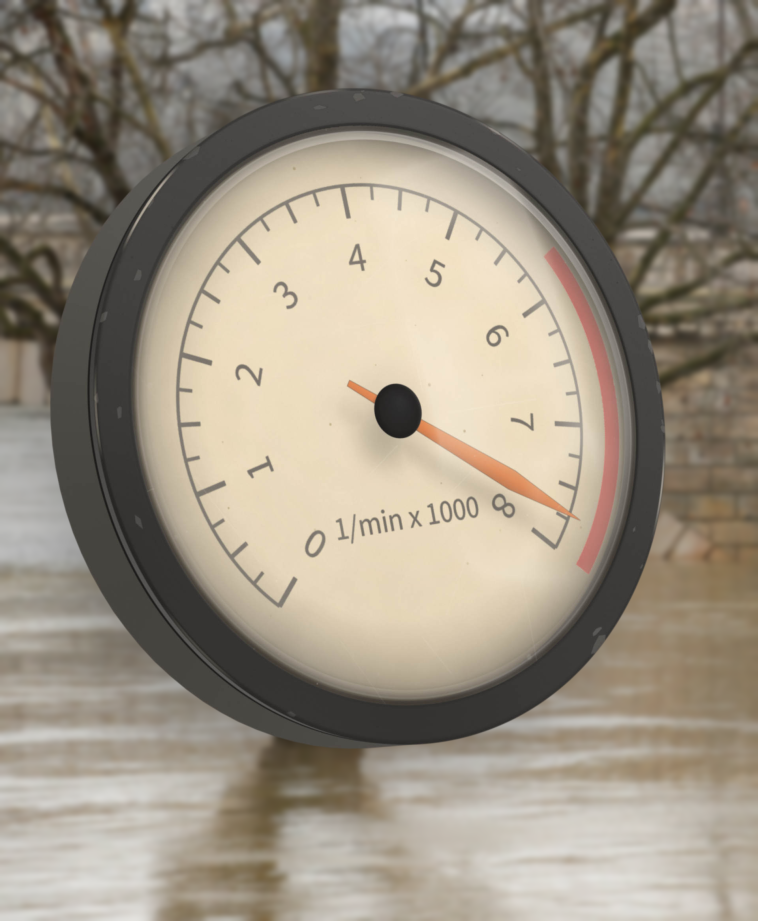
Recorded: {"value": 7750, "unit": "rpm"}
